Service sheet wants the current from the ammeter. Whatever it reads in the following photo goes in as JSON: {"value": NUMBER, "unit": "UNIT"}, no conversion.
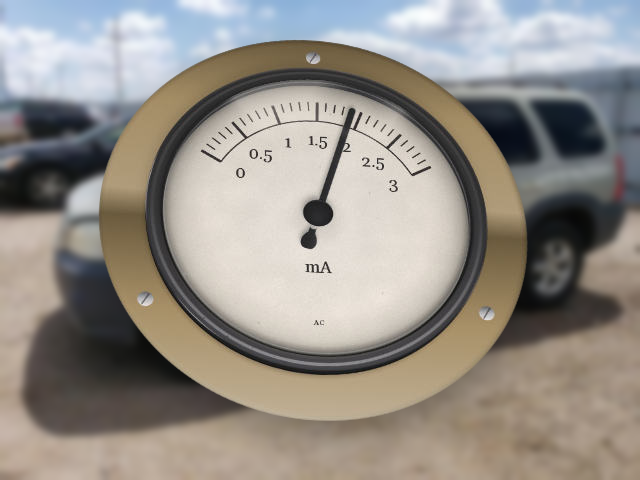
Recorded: {"value": 1.9, "unit": "mA"}
